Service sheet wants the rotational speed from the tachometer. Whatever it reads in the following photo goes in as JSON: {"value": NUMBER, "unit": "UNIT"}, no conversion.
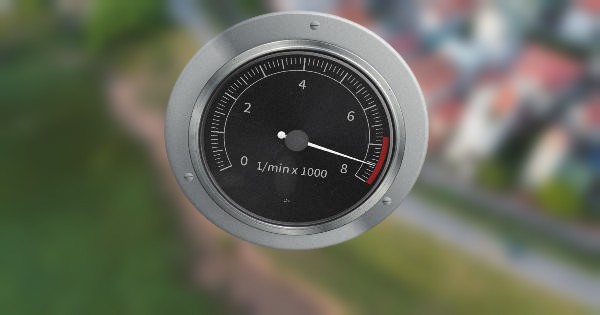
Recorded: {"value": 7500, "unit": "rpm"}
